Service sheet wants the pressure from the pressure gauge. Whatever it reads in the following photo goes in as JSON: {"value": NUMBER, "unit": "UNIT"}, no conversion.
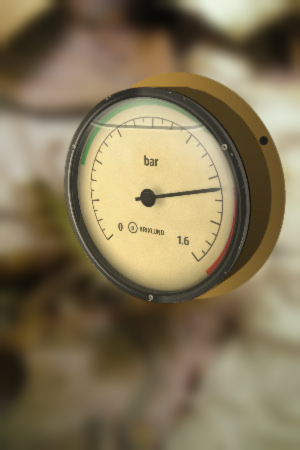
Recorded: {"value": 1.25, "unit": "bar"}
